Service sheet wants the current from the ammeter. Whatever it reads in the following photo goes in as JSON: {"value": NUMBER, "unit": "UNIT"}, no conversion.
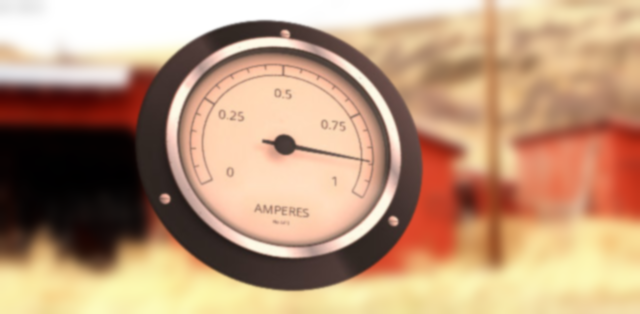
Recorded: {"value": 0.9, "unit": "A"}
